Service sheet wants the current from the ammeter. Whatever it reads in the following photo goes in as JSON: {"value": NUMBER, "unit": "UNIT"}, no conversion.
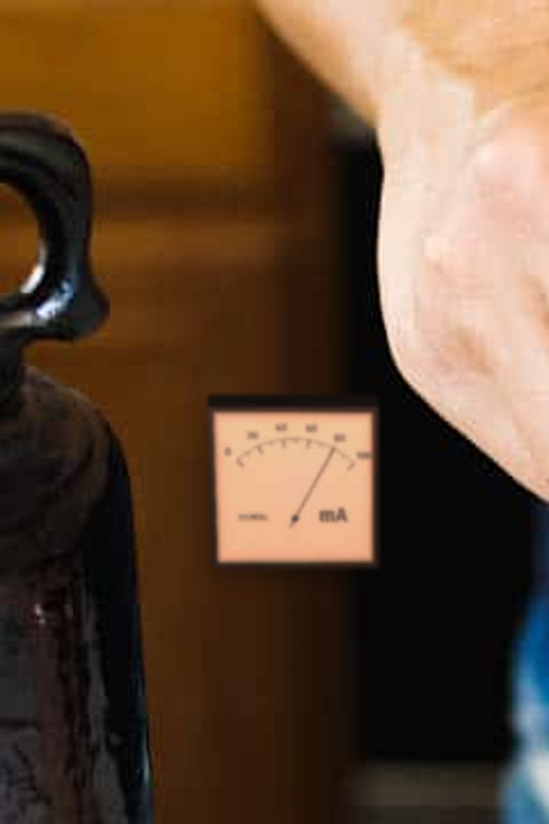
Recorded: {"value": 80, "unit": "mA"}
